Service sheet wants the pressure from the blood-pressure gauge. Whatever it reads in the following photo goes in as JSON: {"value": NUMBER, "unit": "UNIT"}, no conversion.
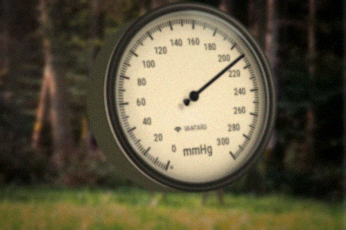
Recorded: {"value": 210, "unit": "mmHg"}
